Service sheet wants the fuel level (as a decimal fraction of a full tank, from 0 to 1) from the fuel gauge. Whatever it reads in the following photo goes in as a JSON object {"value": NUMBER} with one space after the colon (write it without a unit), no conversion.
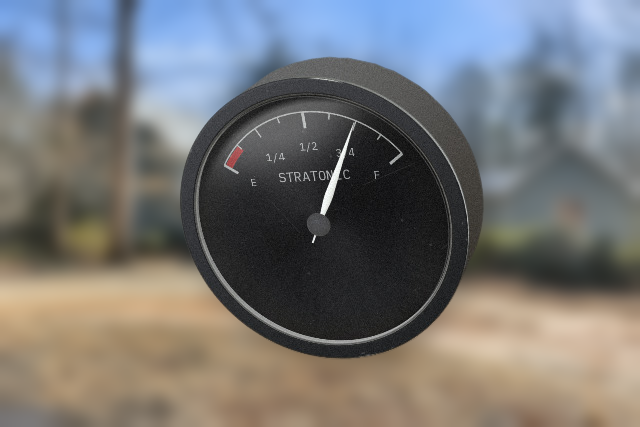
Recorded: {"value": 0.75}
